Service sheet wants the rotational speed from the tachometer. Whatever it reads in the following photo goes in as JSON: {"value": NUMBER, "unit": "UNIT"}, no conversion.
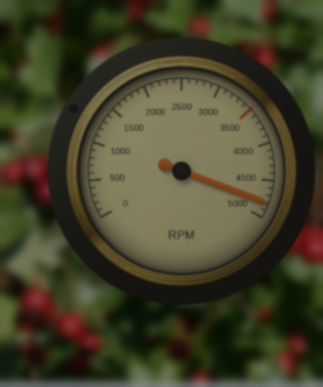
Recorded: {"value": 4800, "unit": "rpm"}
